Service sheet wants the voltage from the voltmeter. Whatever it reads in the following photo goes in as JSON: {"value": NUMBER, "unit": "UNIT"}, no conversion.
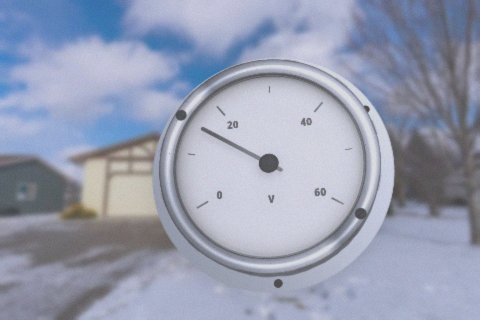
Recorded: {"value": 15, "unit": "V"}
